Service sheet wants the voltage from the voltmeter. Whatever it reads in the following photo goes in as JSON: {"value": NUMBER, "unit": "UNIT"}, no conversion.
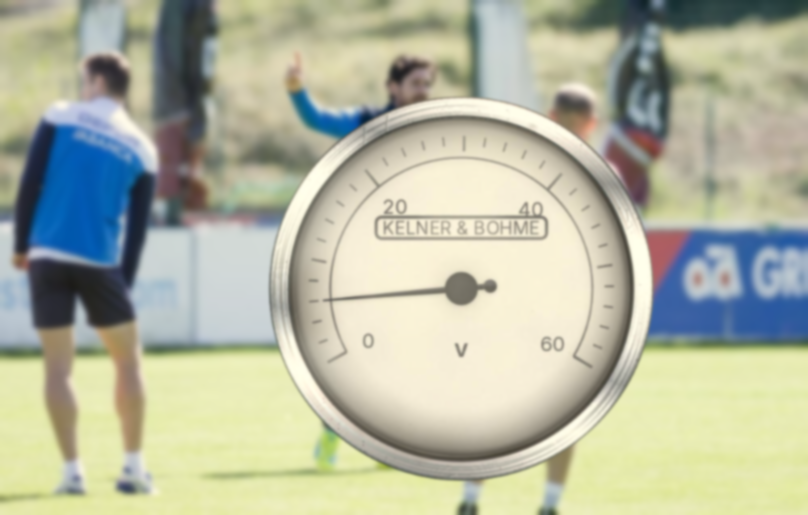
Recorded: {"value": 6, "unit": "V"}
